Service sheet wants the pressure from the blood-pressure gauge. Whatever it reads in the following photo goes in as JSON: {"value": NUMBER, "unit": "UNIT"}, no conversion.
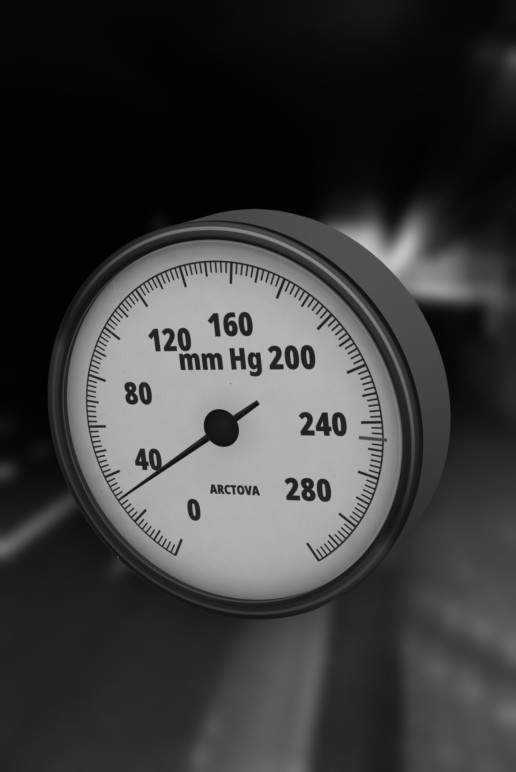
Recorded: {"value": 30, "unit": "mmHg"}
